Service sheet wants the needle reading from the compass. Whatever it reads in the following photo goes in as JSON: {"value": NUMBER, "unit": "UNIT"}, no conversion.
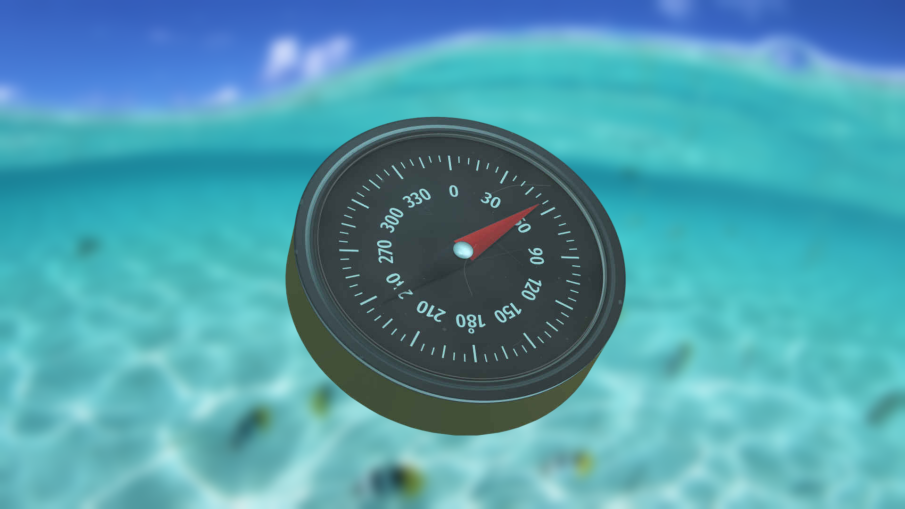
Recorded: {"value": 55, "unit": "°"}
